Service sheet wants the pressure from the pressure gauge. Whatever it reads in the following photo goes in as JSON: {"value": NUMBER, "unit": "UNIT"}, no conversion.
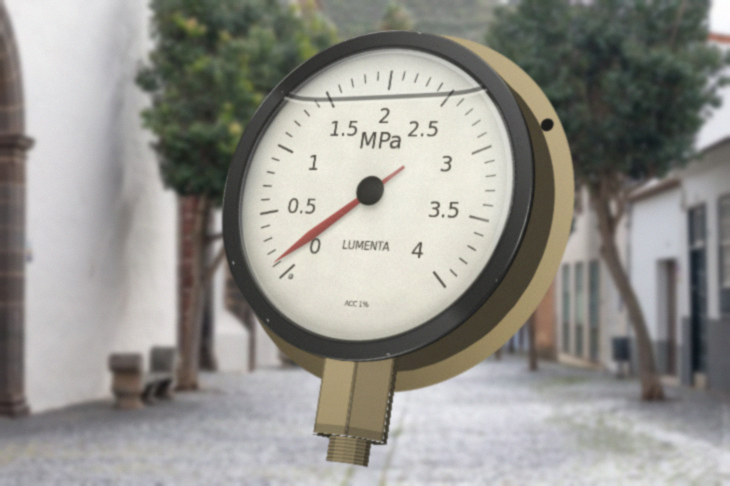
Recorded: {"value": 0.1, "unit": "MPa"}
